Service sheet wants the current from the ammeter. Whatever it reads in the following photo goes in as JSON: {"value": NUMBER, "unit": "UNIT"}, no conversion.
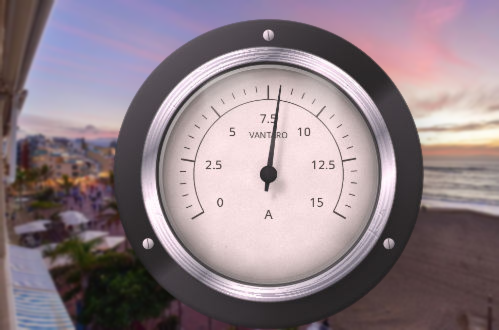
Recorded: {"value": 8, "unit": "A"}
